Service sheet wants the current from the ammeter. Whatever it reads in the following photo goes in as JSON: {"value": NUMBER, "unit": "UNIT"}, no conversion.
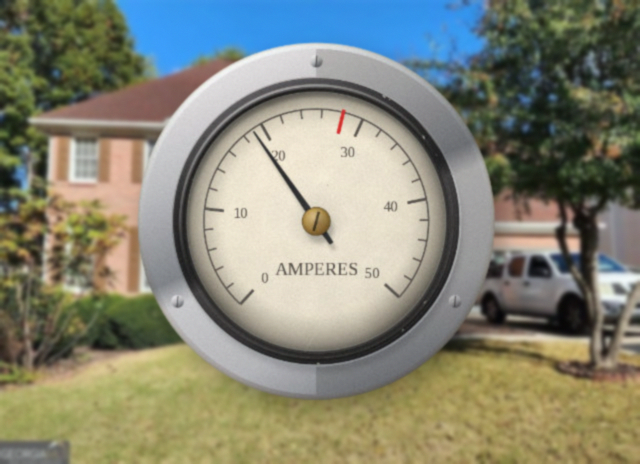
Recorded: {"value": 19, "unit": "A"}
